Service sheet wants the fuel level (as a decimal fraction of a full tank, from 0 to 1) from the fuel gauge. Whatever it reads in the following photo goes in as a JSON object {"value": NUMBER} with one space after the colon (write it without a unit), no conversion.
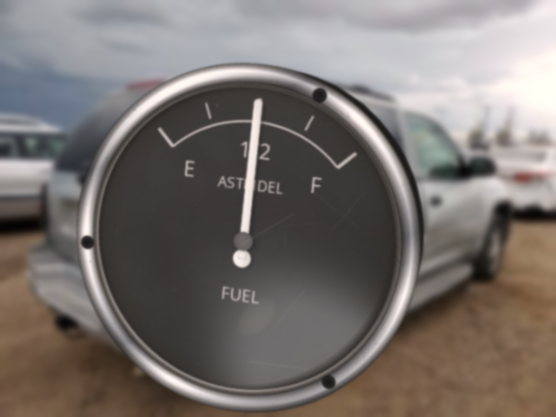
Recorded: {"value": 0.5}
